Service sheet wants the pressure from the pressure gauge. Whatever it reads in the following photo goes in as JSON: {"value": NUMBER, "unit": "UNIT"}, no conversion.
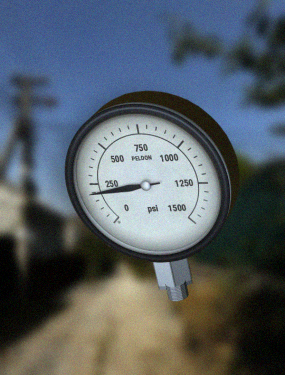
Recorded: {"value": 200, "unit": "psi"}
